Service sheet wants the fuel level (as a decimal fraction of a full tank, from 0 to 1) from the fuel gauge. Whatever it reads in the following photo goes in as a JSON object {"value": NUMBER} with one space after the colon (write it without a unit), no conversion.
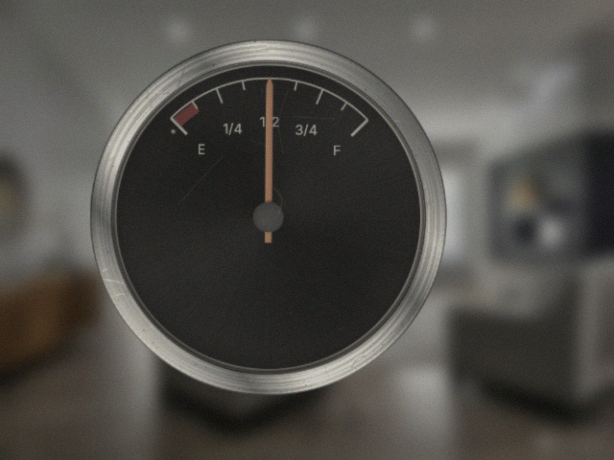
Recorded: {"value": 0.5}
